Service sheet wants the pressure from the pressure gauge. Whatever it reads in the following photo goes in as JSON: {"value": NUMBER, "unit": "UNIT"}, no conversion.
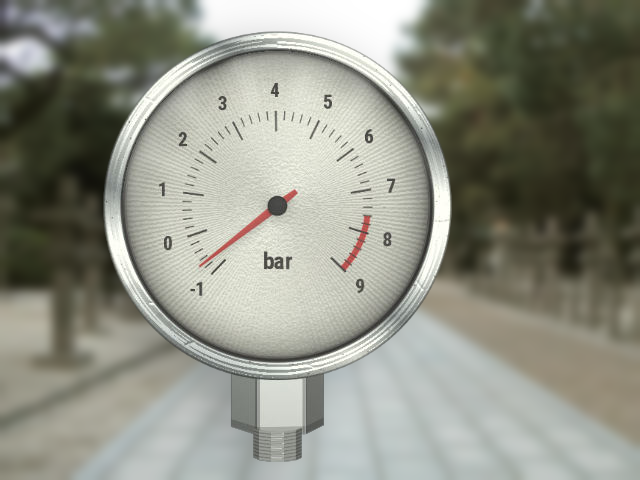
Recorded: {"value": -0.7, "unit": "bar"}
